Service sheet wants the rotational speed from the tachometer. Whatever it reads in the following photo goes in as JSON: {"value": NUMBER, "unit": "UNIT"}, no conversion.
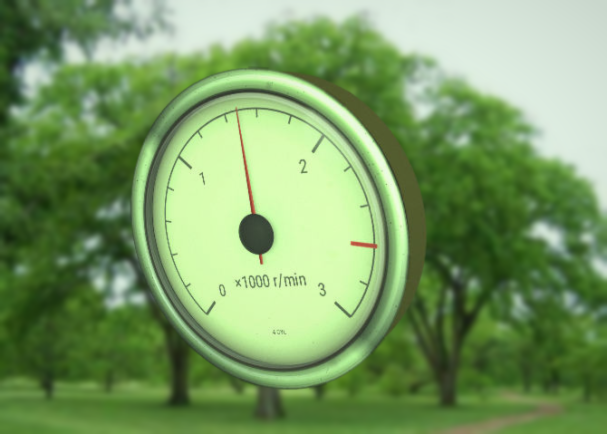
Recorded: {"value": 1500, "unit": "rpm"}
